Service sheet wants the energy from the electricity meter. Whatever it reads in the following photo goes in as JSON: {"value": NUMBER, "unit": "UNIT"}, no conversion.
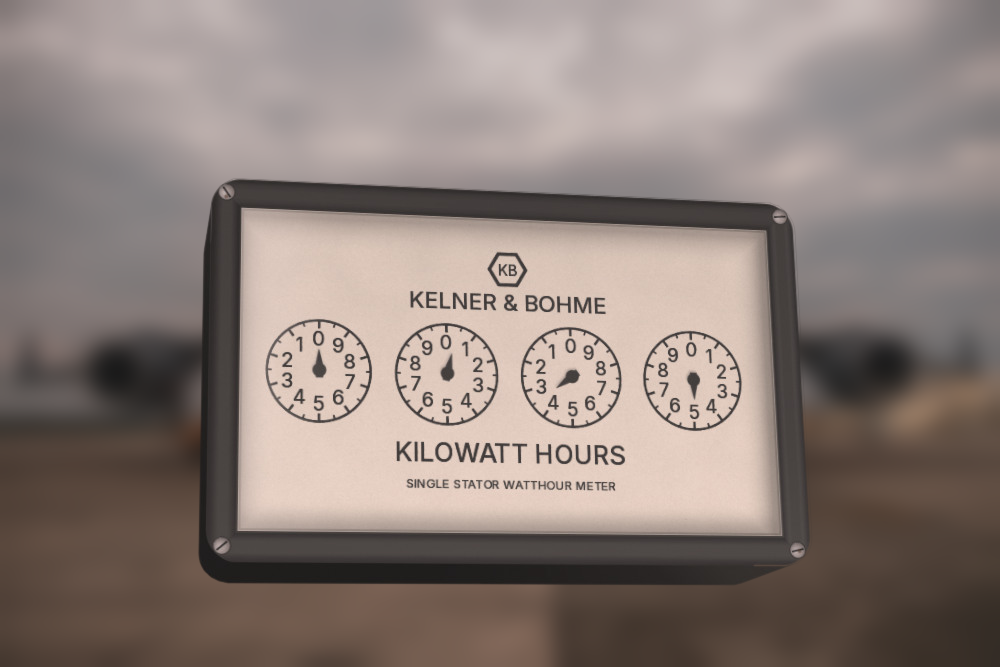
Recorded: {"value": 35, "unit": "kWh"}
